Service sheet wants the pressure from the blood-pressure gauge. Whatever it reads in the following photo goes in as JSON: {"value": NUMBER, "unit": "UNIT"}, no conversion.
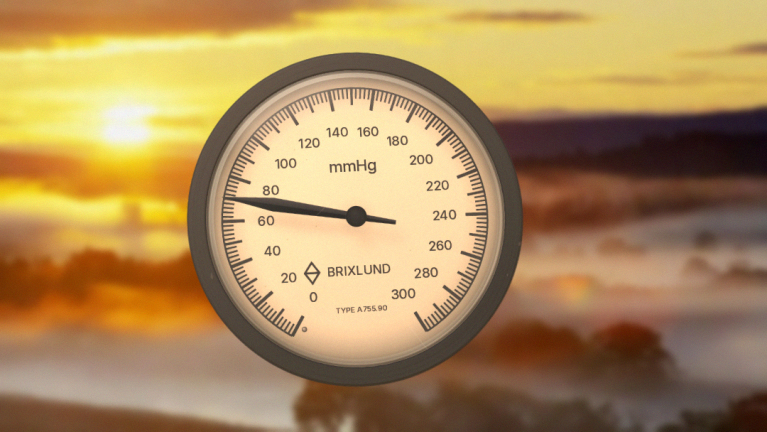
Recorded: {"value": 70, "unit": "mmHg"}
